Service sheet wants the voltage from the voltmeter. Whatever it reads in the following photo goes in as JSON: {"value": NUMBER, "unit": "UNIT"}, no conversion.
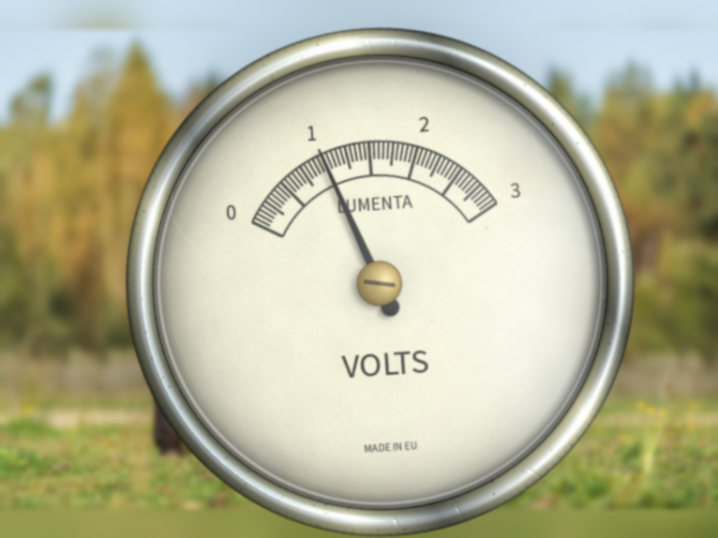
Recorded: {"value": 1, "unit": "V"}
